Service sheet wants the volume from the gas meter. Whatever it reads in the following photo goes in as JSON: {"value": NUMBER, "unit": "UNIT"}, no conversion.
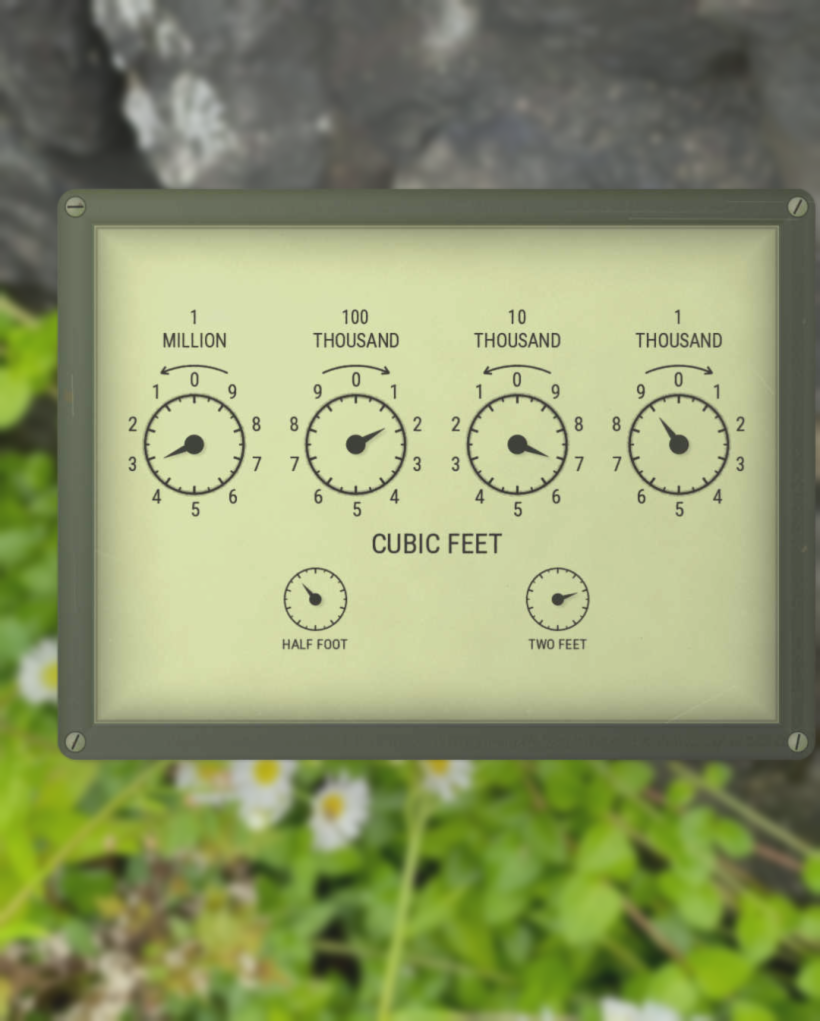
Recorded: {"value": 316900, "unit": "ft³"}
